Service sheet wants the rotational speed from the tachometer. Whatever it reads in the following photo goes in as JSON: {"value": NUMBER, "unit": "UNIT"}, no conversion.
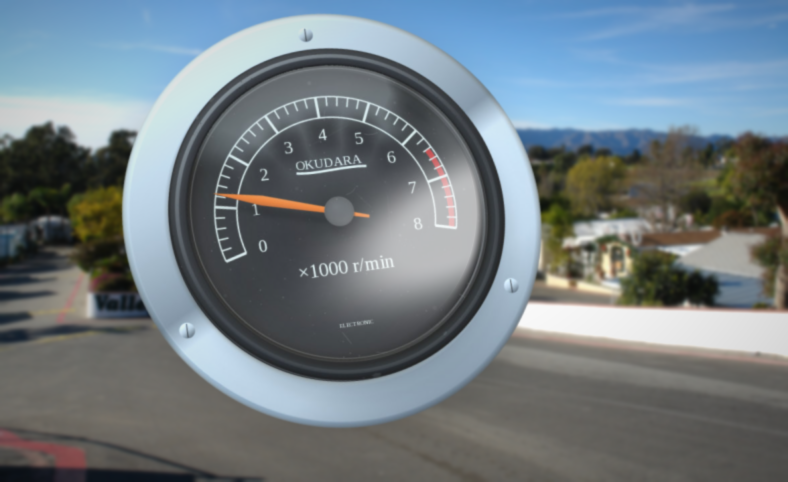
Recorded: {"value": 1200, "unit": "rpm"}
